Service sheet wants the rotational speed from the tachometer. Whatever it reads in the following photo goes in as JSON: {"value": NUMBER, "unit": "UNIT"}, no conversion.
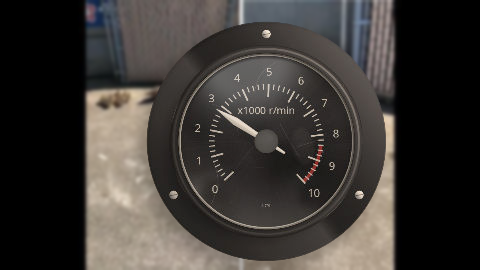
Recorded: {"value": 2800, "unit": "rpm"}
